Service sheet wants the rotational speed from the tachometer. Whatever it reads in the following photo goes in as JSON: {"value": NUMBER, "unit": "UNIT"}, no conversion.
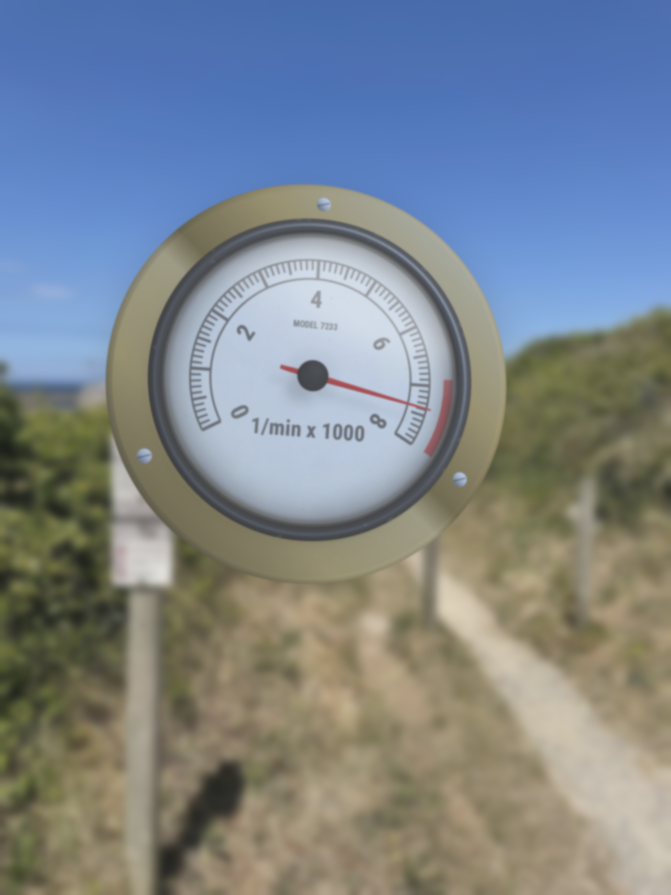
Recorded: {"value": 7400, "unit": "rpm"}
